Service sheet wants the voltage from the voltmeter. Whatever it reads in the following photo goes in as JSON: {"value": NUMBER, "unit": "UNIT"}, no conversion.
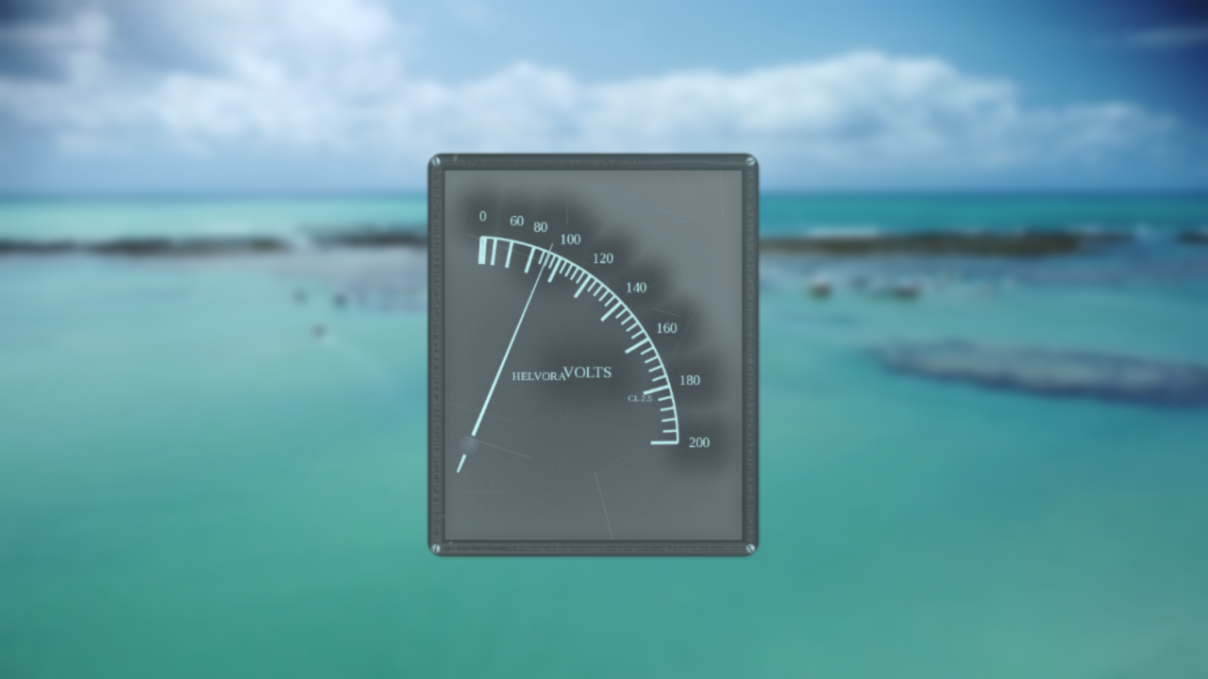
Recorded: {"value": 92, "unit": "V"}
